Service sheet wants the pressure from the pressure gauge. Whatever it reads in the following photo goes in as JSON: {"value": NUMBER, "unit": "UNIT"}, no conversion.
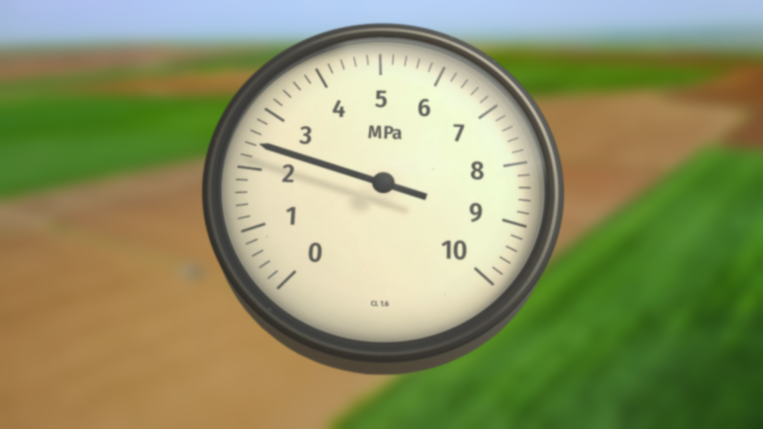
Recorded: {"value": 2.4, "unit": "MPa"}
